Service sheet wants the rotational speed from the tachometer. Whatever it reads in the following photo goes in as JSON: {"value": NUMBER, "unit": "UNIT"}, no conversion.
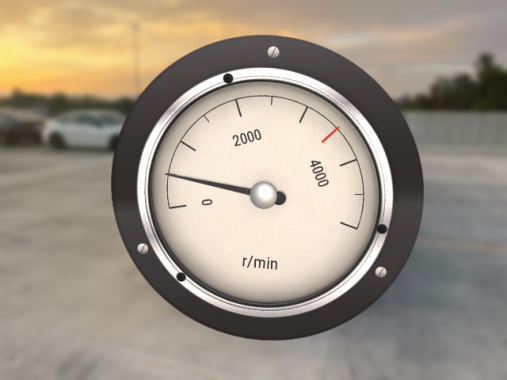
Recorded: {"value": 500, "unit": "rpm"}
